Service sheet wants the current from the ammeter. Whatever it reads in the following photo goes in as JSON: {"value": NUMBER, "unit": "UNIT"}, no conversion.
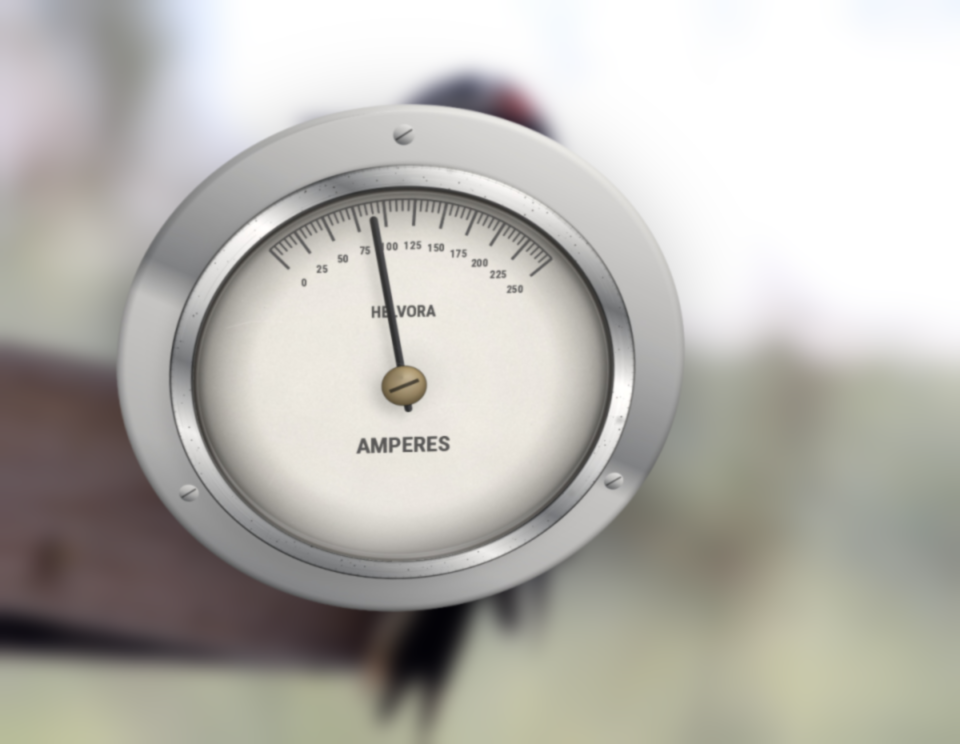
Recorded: {"value": 90, "unit": "A"}
